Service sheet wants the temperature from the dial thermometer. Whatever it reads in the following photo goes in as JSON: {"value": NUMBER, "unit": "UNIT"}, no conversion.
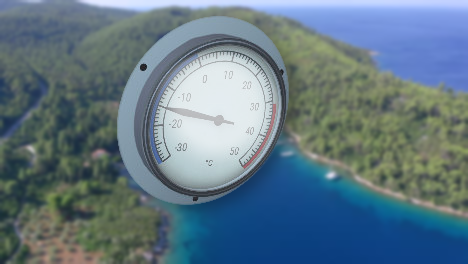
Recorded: {"value": -15, "unit": "°C"}
